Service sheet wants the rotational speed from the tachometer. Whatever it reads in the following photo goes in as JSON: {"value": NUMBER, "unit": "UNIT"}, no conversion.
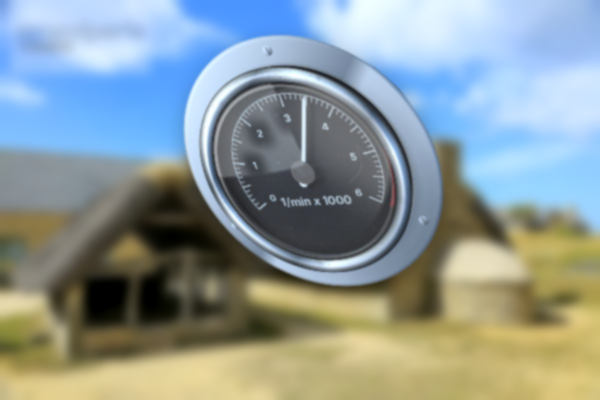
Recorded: {"value": 3500, "unit": "rpm"}
